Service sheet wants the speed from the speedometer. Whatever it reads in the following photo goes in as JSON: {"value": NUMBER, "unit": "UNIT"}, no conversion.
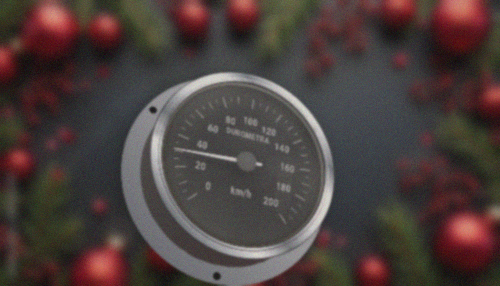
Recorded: {"value": 30, "unit": "km/h"}
